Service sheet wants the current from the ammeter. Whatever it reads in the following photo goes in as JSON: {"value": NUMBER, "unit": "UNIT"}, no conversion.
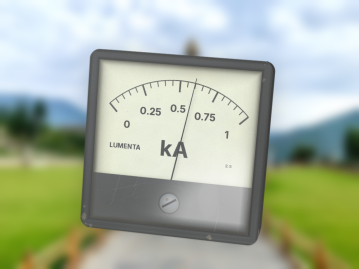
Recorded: {"value": 0.6, "unit": "kA"}
